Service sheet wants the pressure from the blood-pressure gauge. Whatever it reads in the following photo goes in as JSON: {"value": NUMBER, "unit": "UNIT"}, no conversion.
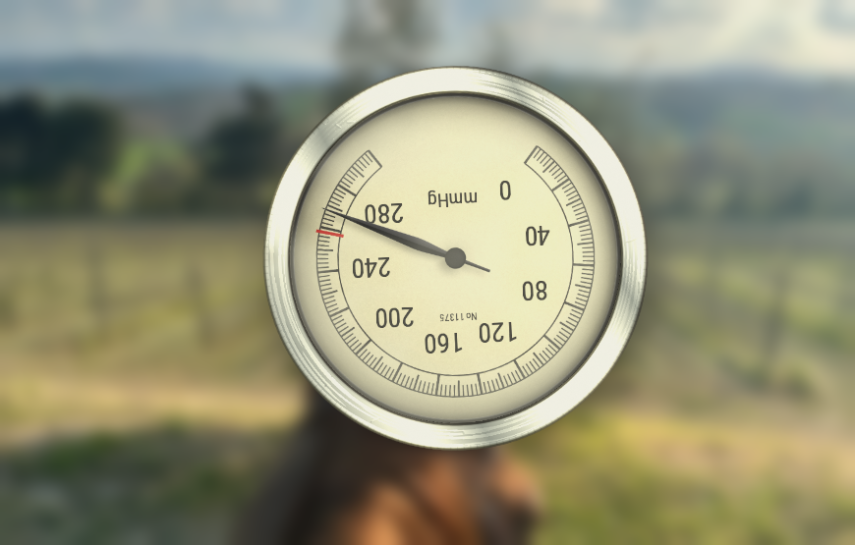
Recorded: {"value": 268, "unit": "mmHg"}
